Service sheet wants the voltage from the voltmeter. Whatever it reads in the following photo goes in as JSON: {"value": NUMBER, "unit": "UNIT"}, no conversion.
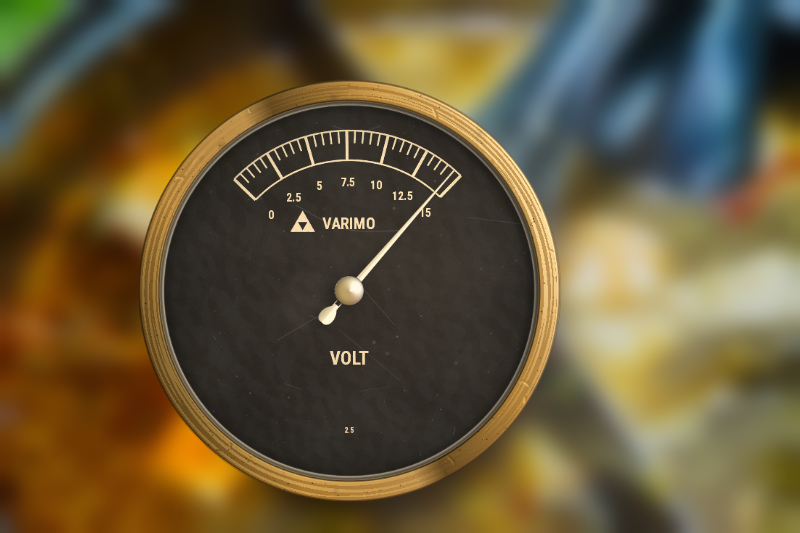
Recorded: {"value": 14.5, "unit": "V"}
